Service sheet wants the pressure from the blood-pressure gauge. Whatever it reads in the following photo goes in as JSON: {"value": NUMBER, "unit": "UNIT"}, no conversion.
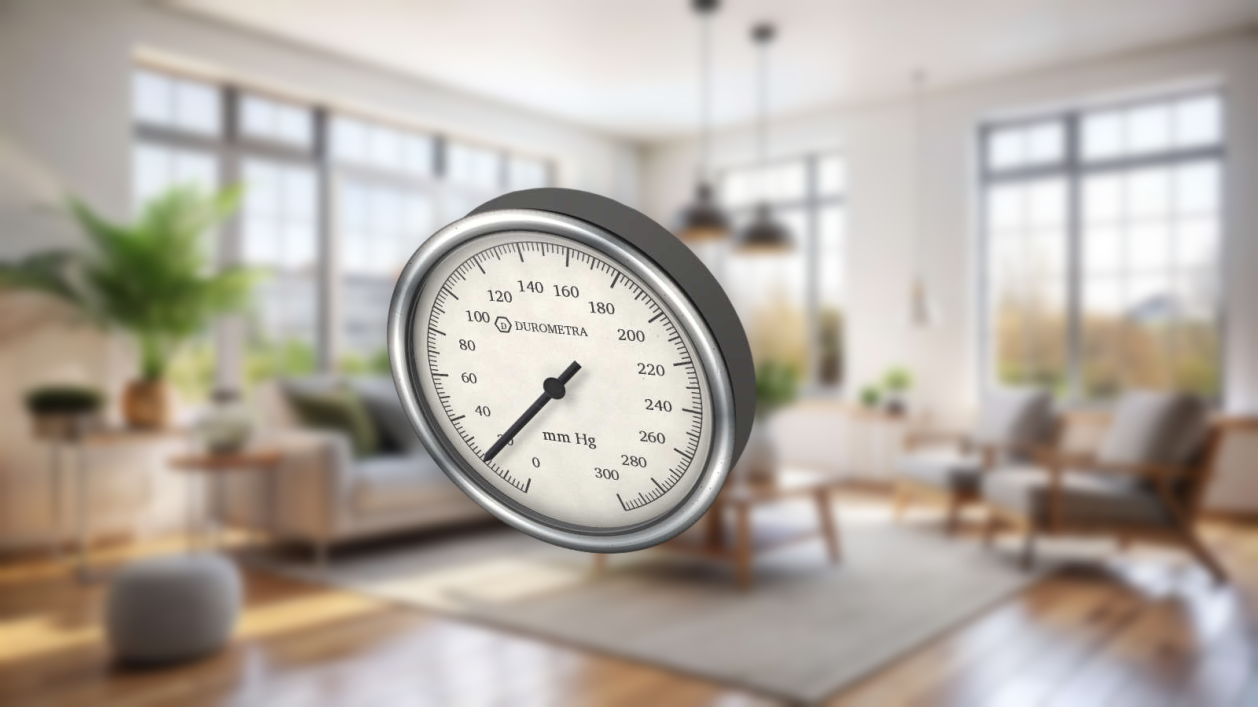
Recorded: {"value": 20, "unit": "mmHg"}
